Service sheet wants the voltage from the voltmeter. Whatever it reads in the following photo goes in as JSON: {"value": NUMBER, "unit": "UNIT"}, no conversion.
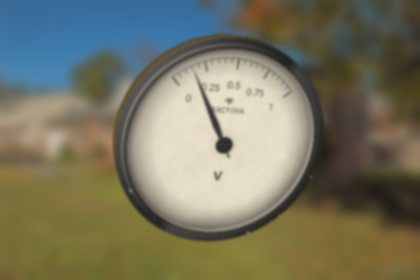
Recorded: {"value": 0.15, "unit": "V"}
